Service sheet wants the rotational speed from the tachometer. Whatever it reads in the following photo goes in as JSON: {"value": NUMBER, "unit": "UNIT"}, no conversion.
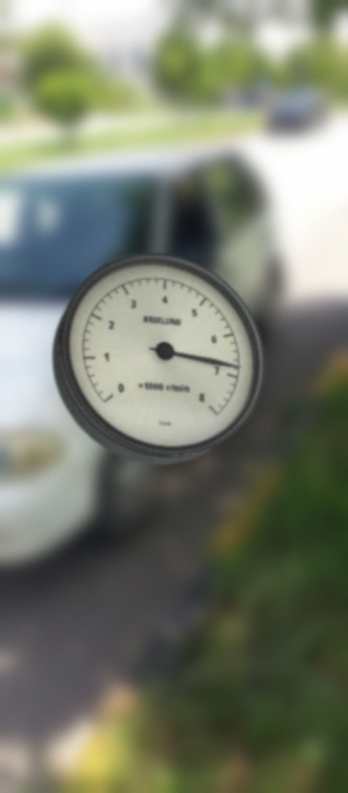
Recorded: {"value": 6800, "unit": "rpm"}
